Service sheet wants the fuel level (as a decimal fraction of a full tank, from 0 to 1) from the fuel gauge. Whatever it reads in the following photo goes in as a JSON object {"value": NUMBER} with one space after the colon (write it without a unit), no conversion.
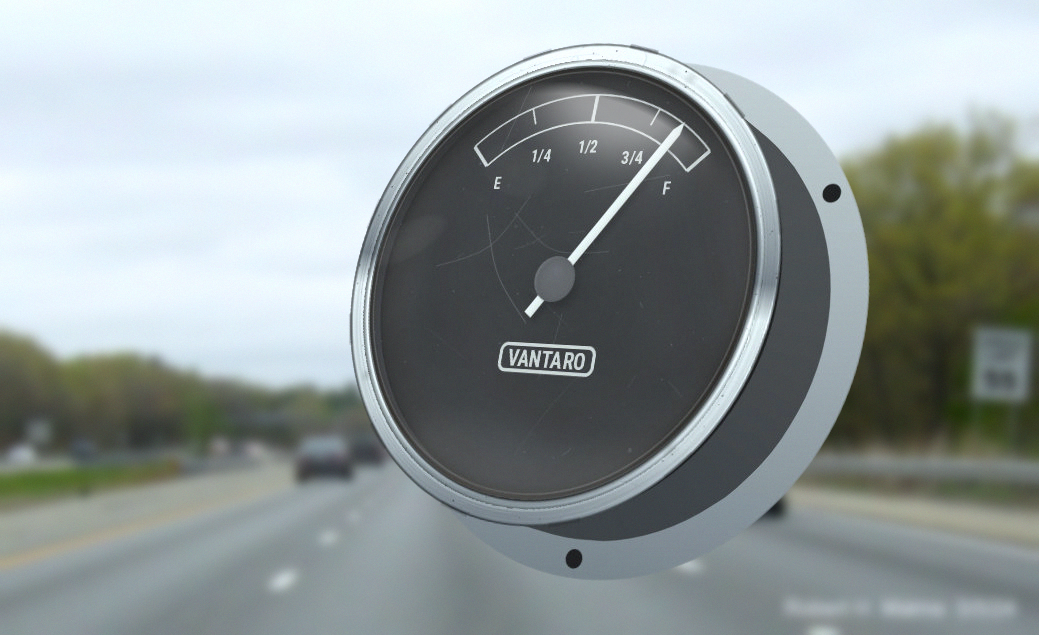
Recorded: {"value": 0.875}
